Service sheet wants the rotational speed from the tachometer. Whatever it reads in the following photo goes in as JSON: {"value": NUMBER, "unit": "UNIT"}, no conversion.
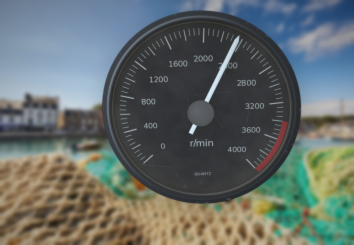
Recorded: {"value": 2350, "unit": "rpm"}
